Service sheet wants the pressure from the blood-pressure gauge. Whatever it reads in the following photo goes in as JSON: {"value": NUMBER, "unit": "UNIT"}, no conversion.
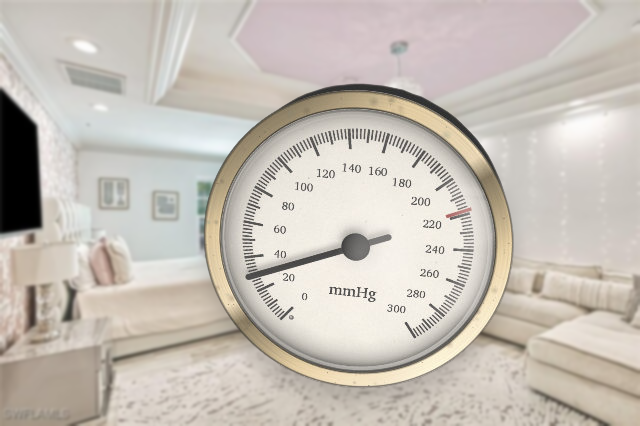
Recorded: {"value": 30, "unit": "mmHg"}
